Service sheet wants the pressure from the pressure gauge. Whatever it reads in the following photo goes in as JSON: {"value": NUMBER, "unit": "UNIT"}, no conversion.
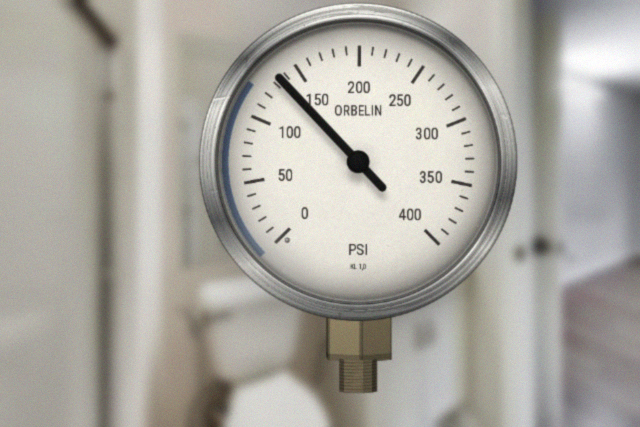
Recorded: {"value": 135, "unit": "psi"}
